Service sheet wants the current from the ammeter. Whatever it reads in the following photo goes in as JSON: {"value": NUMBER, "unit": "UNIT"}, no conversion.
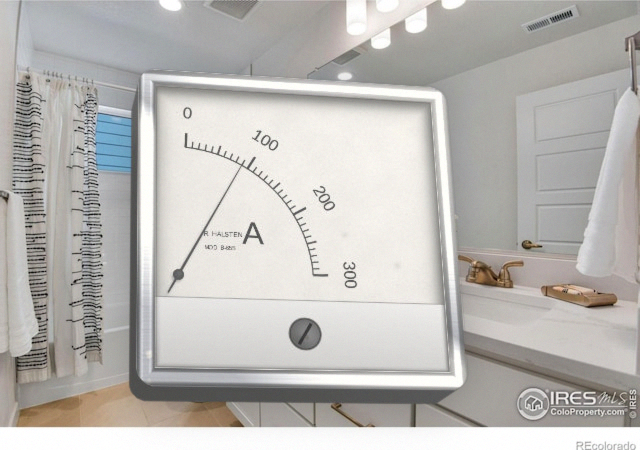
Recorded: {"value": 90, "unit": "A"}
